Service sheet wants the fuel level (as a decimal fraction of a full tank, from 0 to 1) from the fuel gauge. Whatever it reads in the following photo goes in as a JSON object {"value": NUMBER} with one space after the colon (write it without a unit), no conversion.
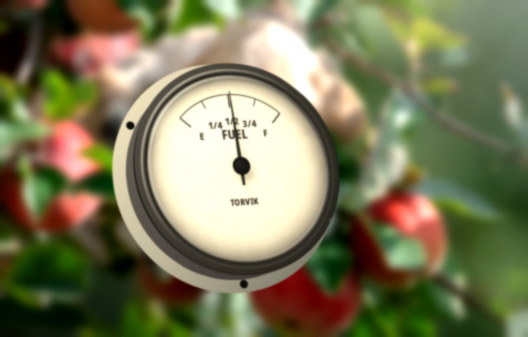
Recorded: {"value": 0.5}
